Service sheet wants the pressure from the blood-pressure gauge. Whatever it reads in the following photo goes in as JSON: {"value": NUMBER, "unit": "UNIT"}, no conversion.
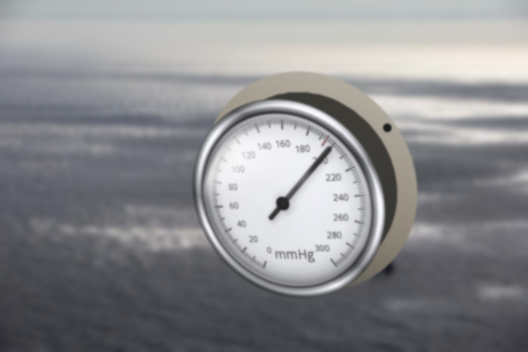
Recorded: {"value": 200, "unit": "mmHg"}
